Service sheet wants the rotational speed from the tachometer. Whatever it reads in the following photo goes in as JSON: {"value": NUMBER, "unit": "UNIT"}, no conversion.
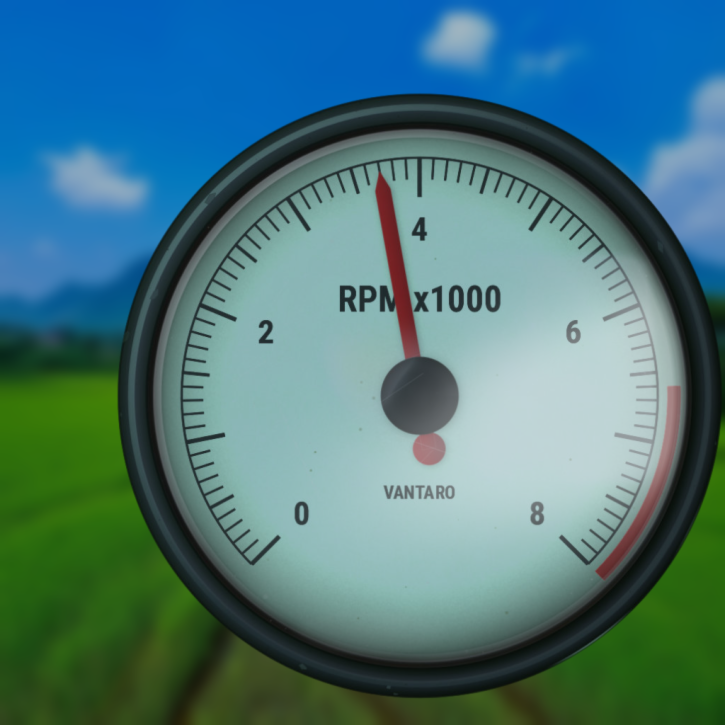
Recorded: {"value": 3700, "unit": "rpm"}
